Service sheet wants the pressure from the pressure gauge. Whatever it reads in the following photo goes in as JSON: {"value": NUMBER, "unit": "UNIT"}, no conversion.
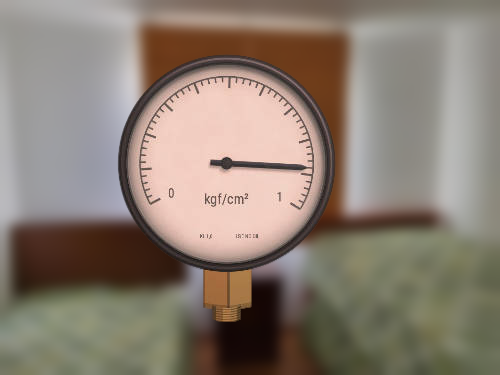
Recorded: {"value": 0.88, "unit": "kg/cm²"}
